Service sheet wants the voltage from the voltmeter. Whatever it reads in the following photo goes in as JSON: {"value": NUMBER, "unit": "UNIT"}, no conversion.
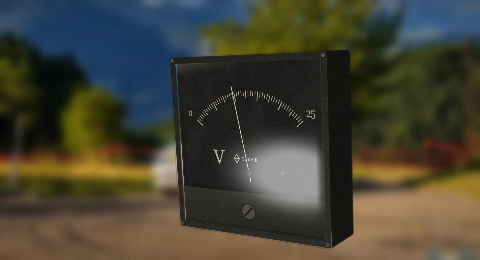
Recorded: {"value": 10, "unit": "V"}
